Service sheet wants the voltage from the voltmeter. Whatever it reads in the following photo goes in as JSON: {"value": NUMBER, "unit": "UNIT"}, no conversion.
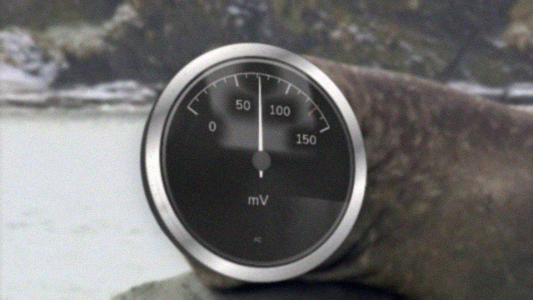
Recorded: {"value": 70, "unit": "mV"}
